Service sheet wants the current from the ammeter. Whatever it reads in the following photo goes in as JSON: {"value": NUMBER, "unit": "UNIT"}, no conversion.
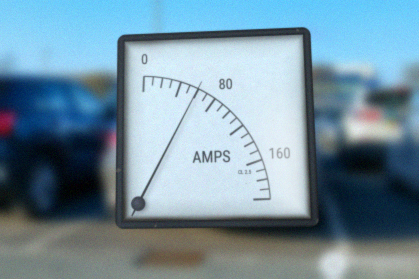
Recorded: {"value": 60, "unit": "A"}
